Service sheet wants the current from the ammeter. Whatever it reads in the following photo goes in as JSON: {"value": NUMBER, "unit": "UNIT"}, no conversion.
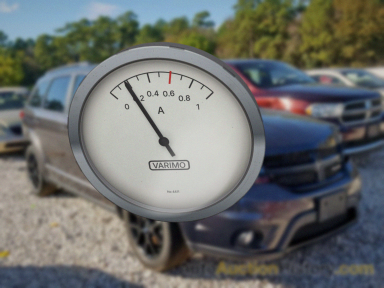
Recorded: {"value": 0.2, "unit": "A"}
